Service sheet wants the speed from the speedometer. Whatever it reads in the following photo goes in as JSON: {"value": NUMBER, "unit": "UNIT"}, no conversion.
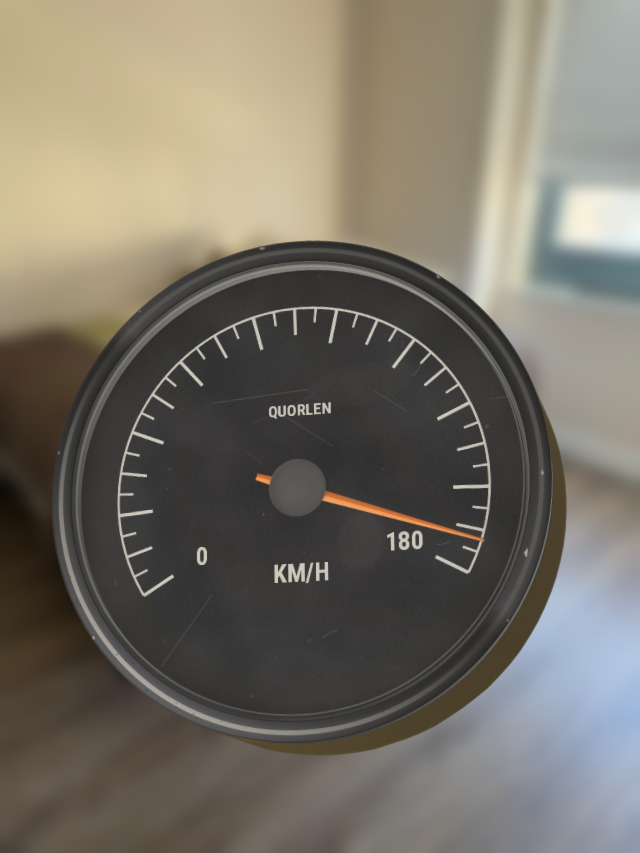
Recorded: {"value": 172.5, "unit": "km/h"}
